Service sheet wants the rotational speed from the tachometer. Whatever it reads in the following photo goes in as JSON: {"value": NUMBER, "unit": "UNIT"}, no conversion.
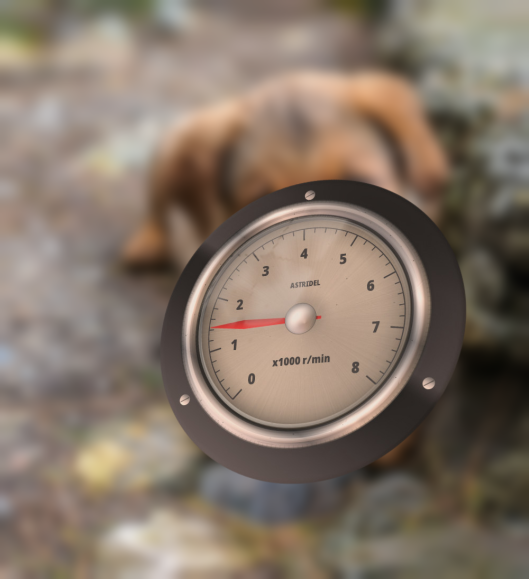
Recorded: {"value": 1400, "unit": "rpm"}
